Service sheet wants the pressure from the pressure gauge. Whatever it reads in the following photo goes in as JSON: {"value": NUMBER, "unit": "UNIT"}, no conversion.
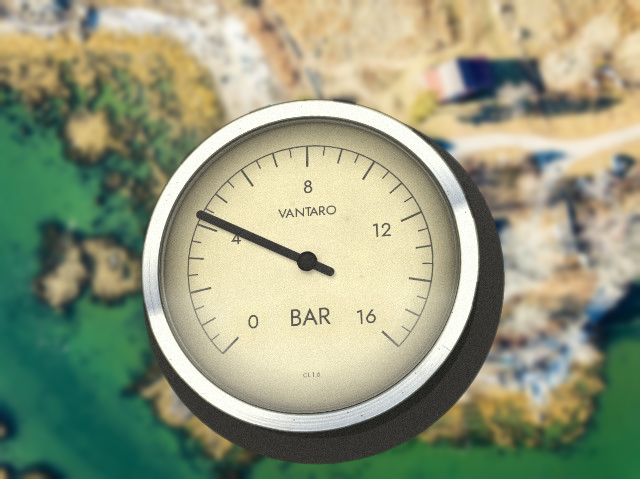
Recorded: {"value": 4.25, "unit": "bar"}
